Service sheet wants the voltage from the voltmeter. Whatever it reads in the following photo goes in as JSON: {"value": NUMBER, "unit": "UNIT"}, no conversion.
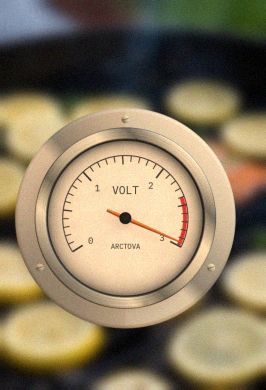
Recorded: {"value": 2.95, "unit": "V"}
